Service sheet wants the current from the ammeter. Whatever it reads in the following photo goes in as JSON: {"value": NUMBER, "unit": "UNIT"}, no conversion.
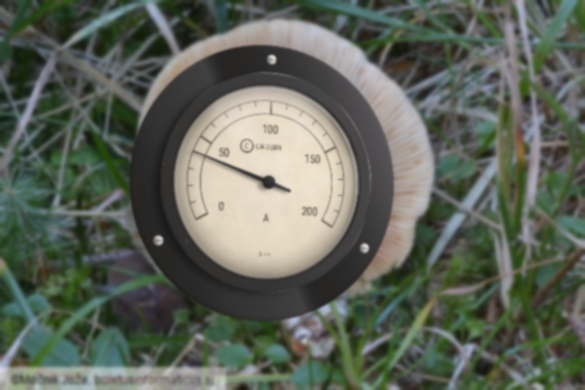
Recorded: {"value": 40, "unit": "A"}
